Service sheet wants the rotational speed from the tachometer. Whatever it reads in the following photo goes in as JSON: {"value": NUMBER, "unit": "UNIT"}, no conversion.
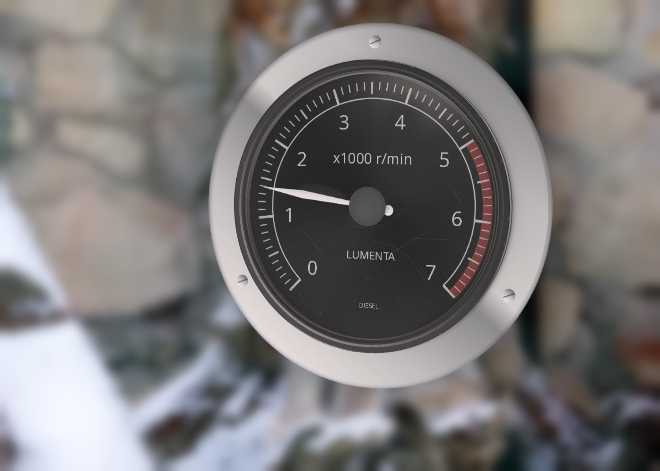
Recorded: {"value": 1400, "unit": "rpm"}
